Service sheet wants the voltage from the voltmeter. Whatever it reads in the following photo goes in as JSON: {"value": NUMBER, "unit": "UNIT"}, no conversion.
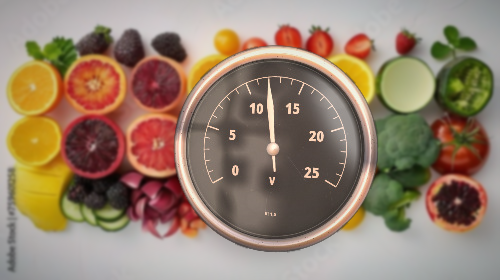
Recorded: {"value": 12, "unit": "V"}
